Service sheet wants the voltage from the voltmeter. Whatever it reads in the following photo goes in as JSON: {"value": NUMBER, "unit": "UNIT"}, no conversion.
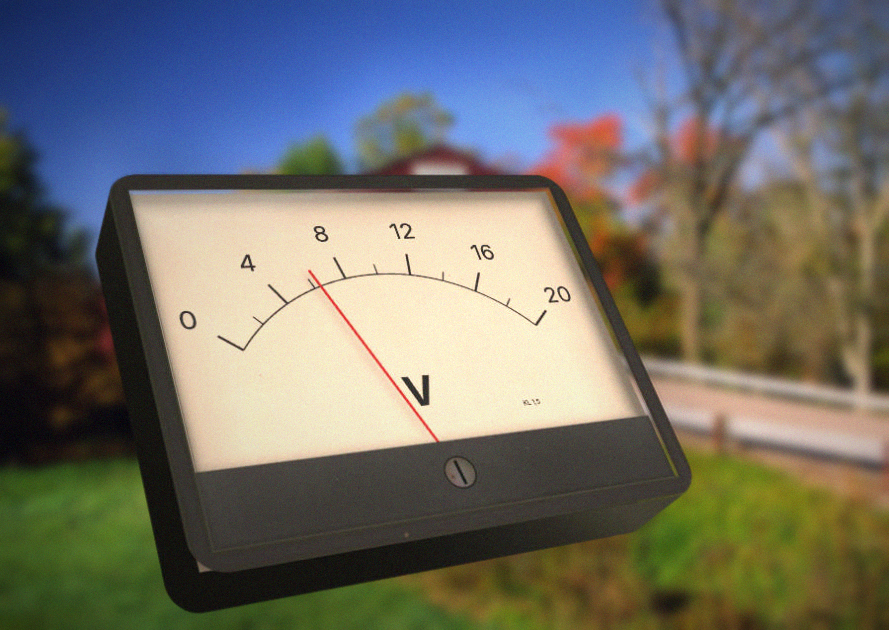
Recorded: {"value": 6, "unit": "V"}
